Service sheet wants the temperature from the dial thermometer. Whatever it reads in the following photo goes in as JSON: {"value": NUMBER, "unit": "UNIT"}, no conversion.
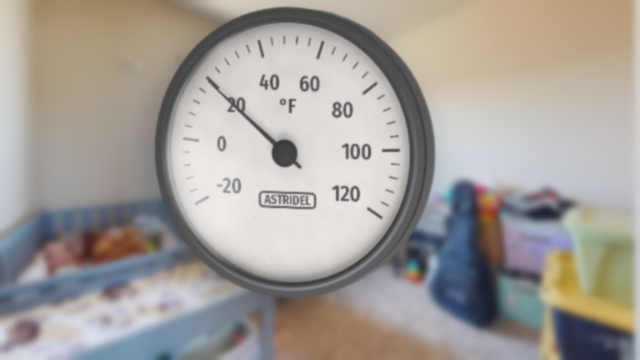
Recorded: {"value": 20, "unit": "°F"}
